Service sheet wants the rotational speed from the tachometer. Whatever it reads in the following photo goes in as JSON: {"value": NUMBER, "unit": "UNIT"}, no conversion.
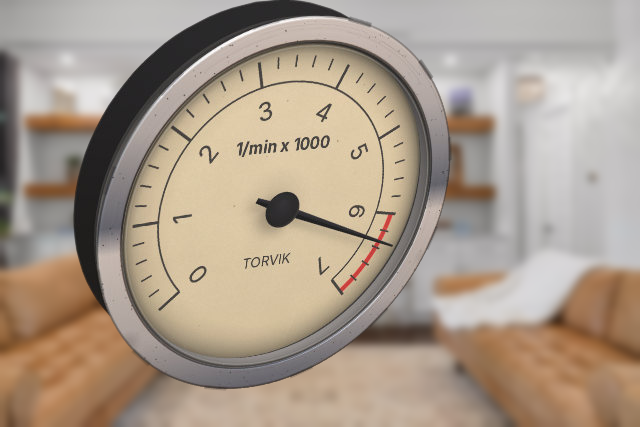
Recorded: {"value": 6300, "unit": "rpm"}
